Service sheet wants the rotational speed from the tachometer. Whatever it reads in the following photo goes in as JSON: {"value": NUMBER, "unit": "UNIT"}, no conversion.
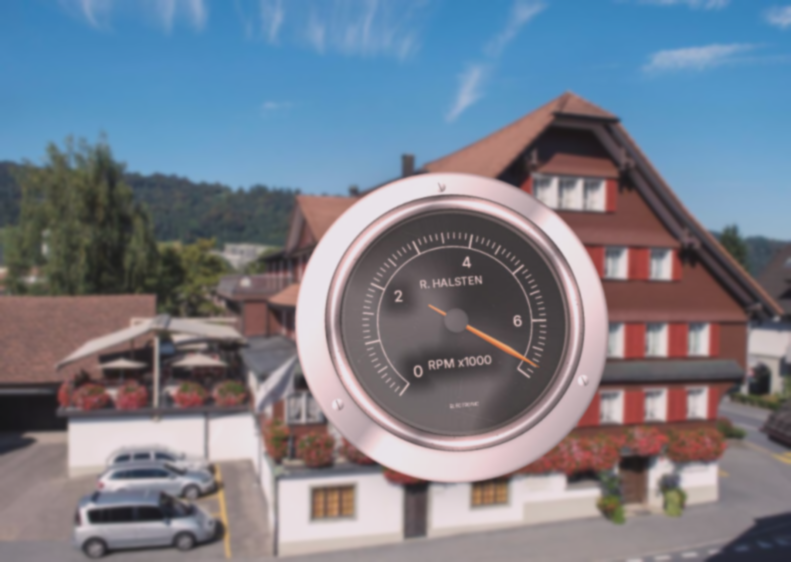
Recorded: {"value": 6800, "unit": "rpm"}
